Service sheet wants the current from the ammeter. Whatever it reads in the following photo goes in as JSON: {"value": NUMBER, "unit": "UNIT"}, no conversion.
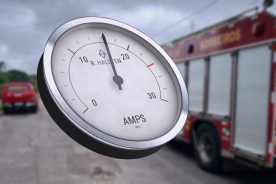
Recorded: {"value": 16, "unit": "A"}
